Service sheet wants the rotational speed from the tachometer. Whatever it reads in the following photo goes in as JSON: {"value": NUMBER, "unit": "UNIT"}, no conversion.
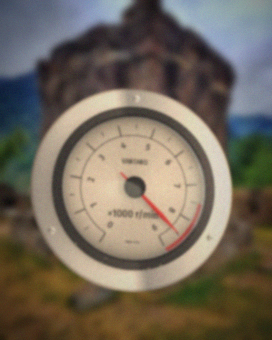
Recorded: {"value": 8500, "unit": "rpm"}
